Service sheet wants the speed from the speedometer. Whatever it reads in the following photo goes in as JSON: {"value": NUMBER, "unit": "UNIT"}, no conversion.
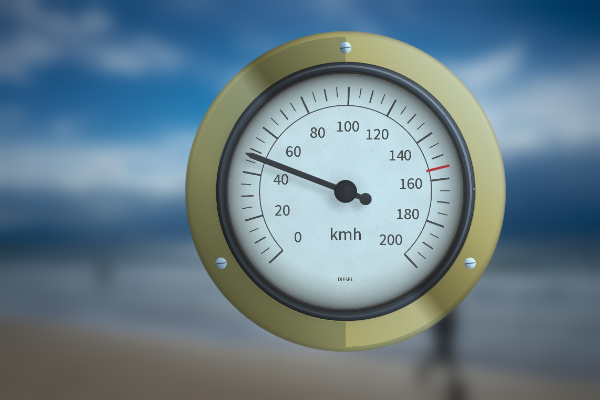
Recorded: {"value": 47.5, "unit": "km/h"}
